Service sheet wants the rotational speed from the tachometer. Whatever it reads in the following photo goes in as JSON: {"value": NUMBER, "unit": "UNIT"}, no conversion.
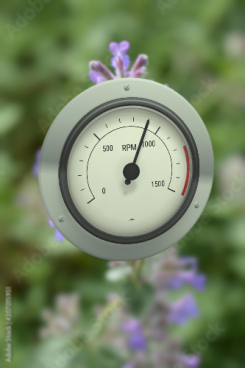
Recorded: {"value": 900, "unit": "rpm"}
